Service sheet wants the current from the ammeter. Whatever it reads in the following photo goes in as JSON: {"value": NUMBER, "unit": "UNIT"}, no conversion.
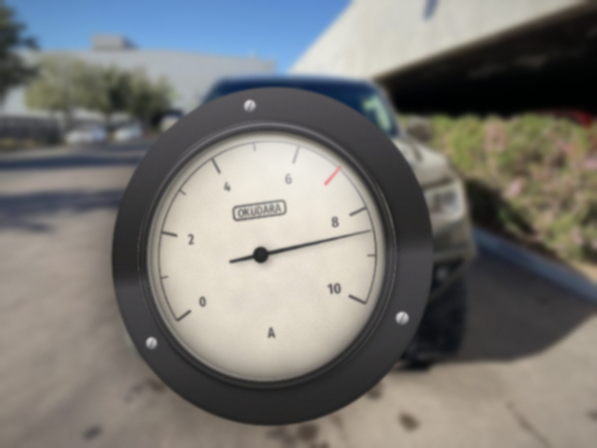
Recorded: {"value": 8.5, "unit": "A"}
